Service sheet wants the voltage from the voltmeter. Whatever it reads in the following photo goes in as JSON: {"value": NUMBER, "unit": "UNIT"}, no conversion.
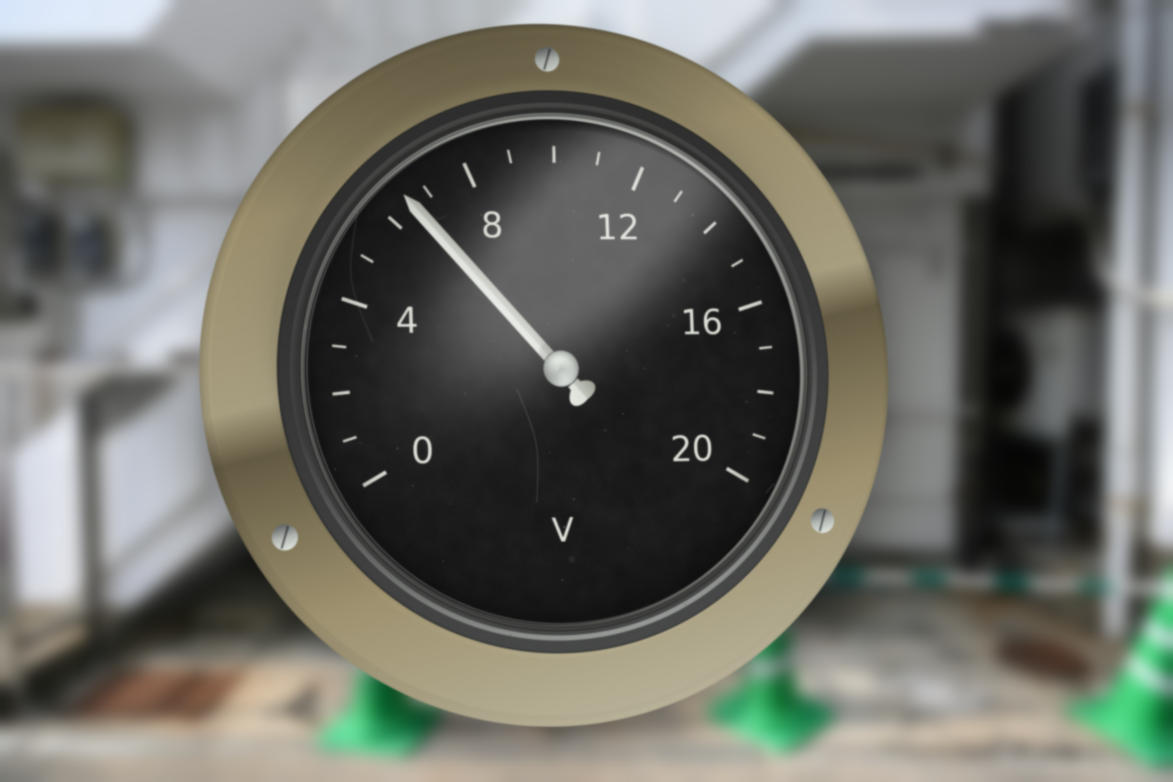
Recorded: {"value": 6.5, "unit": "V"}
